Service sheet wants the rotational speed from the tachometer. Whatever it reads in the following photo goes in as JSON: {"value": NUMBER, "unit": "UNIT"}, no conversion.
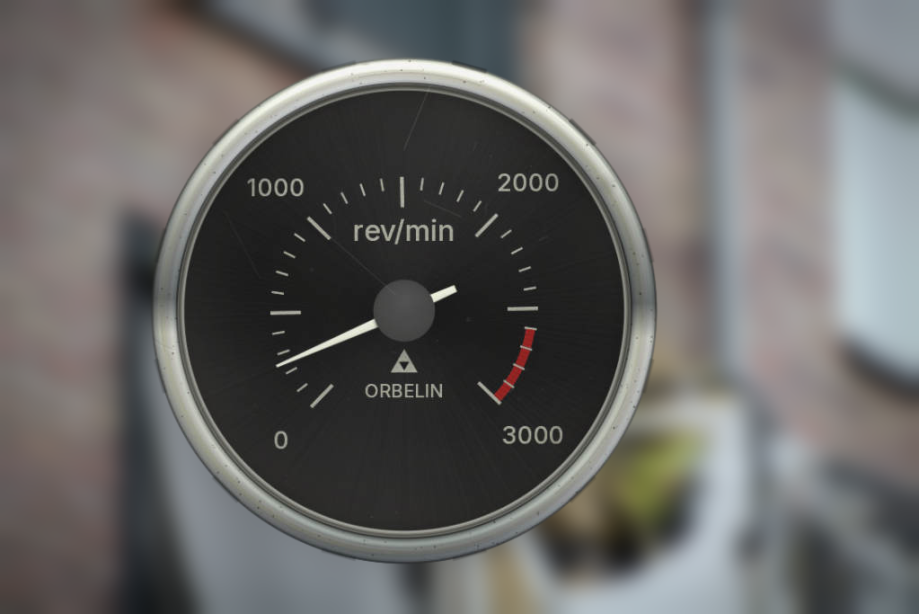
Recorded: {"value": 250, "unit": "rpm"}
